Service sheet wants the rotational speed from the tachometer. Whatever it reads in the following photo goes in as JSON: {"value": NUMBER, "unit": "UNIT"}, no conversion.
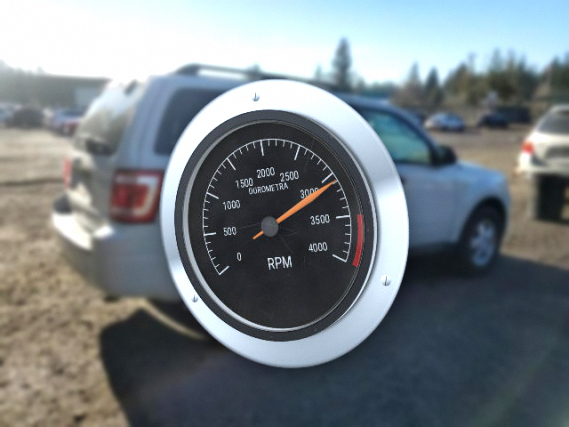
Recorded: {"value": 3100, "unit": "rpm"}
